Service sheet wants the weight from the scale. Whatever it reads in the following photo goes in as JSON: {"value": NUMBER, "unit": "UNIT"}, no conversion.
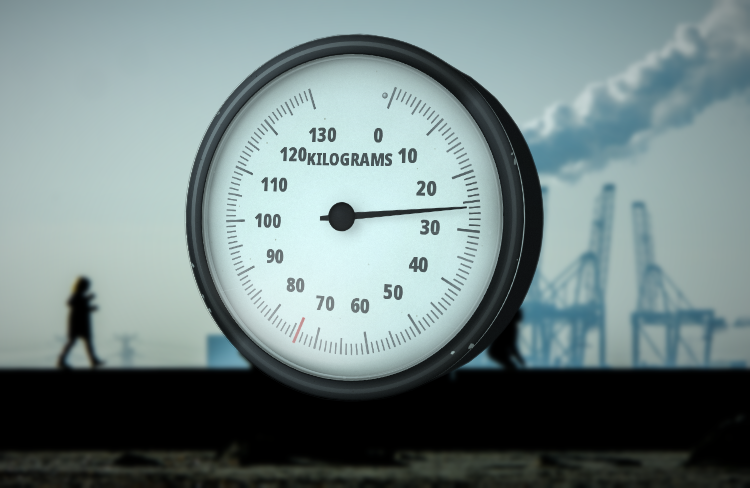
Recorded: {"value": 26, "unit": "kg"}
